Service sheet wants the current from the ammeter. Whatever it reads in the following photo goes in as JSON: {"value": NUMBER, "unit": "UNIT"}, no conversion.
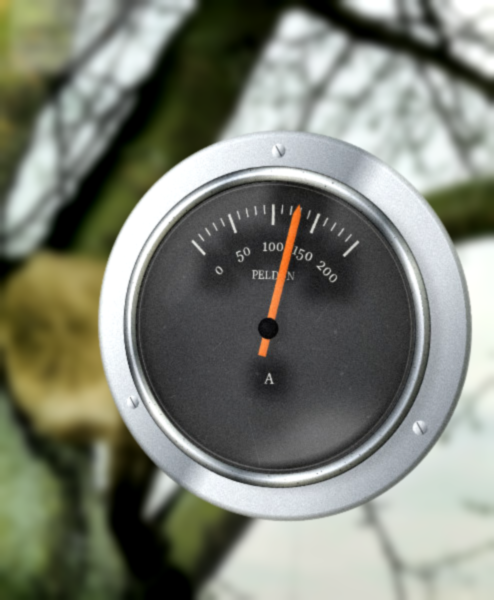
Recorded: {"value": 130, "unit": "A"}
